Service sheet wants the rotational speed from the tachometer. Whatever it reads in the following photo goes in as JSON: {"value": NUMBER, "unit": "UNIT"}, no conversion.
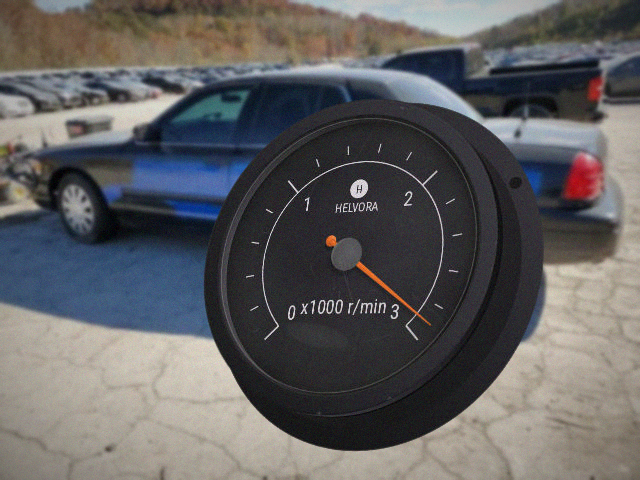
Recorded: {"value": 2900, "unit": "rpm"}
